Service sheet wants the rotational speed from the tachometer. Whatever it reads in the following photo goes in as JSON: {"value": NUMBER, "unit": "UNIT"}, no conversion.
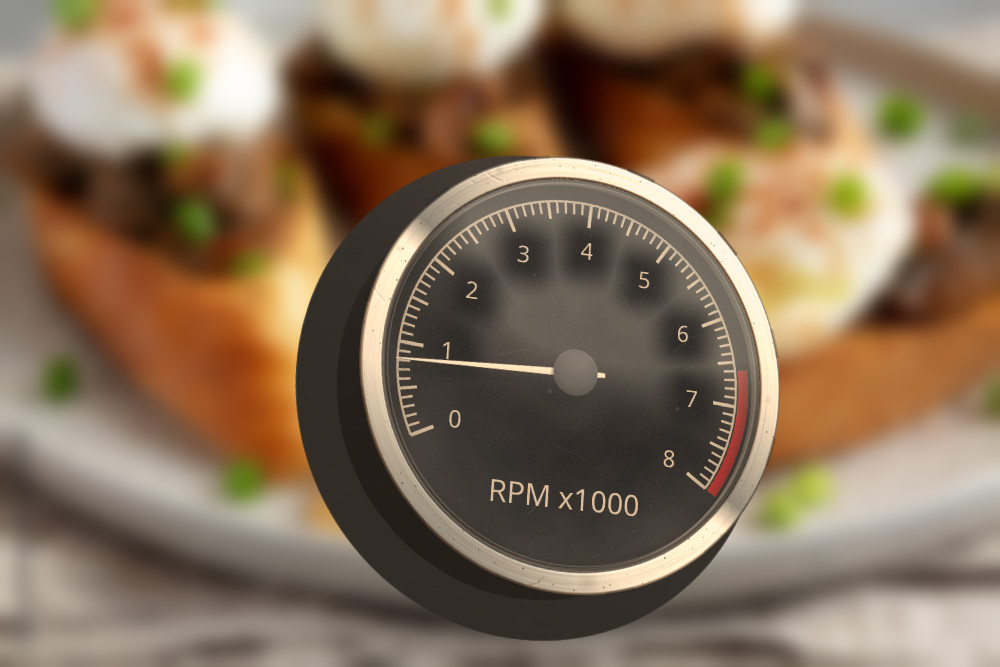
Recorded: {"value": 800, "unit": "rpm"}
